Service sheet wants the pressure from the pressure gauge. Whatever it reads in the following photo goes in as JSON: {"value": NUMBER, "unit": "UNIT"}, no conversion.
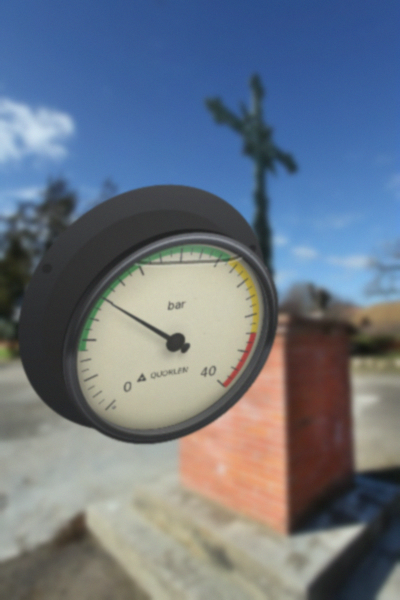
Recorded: {"value": 12, "unit": "bar"}
